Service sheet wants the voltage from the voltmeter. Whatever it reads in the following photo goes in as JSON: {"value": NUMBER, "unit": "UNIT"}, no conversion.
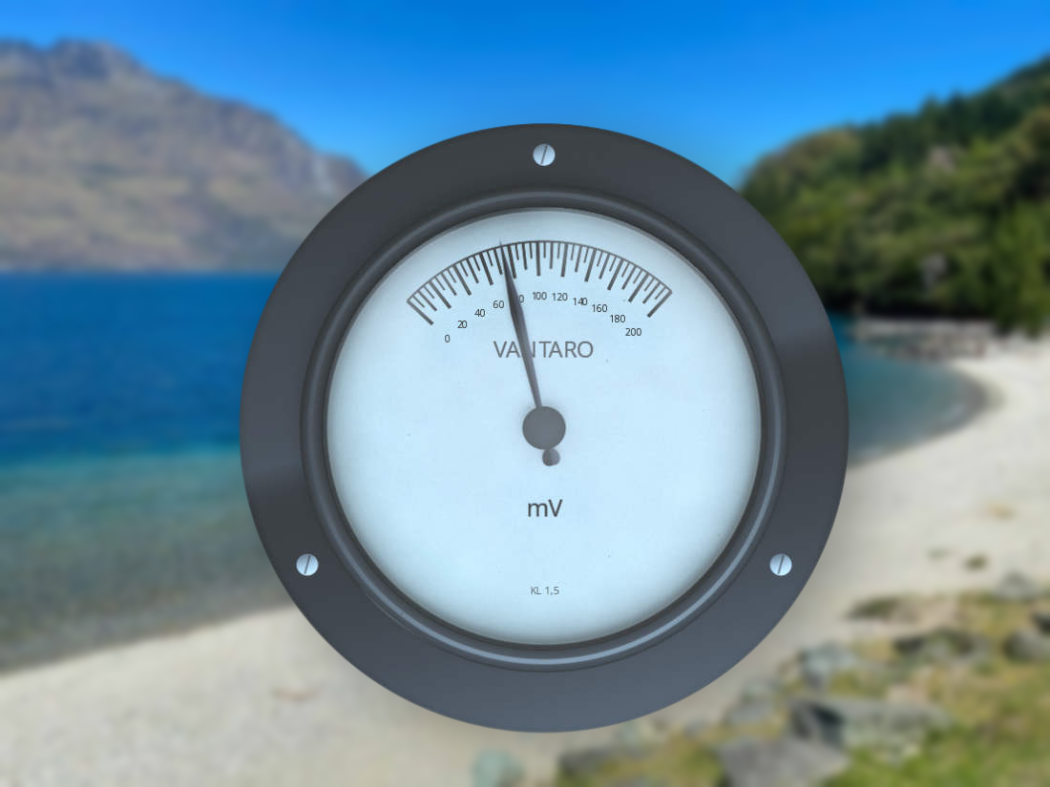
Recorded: {"value": 75, "unit": "mV"}
